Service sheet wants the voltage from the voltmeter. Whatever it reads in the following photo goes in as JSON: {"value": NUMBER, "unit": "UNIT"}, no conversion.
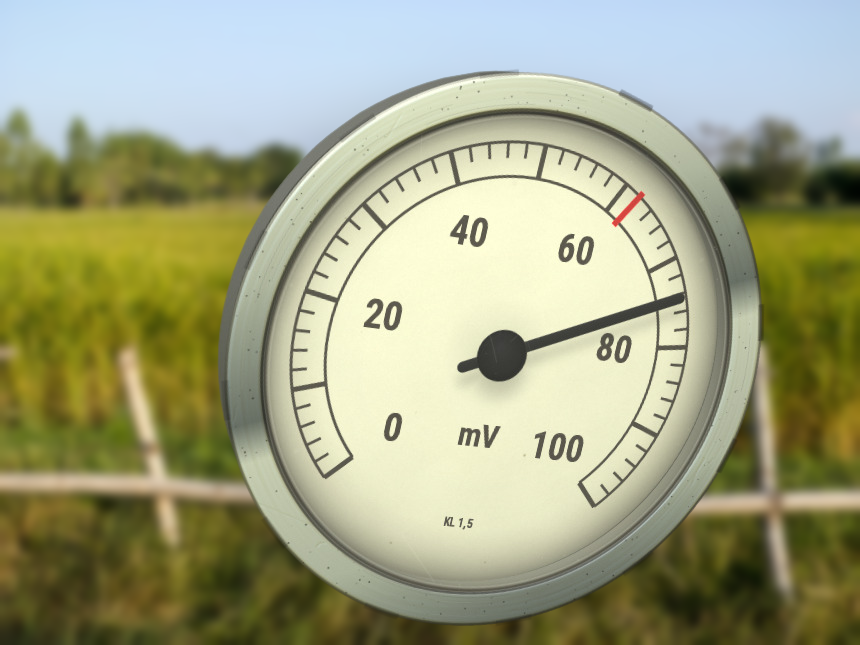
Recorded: {"value": 74, "unit": "mV"}
